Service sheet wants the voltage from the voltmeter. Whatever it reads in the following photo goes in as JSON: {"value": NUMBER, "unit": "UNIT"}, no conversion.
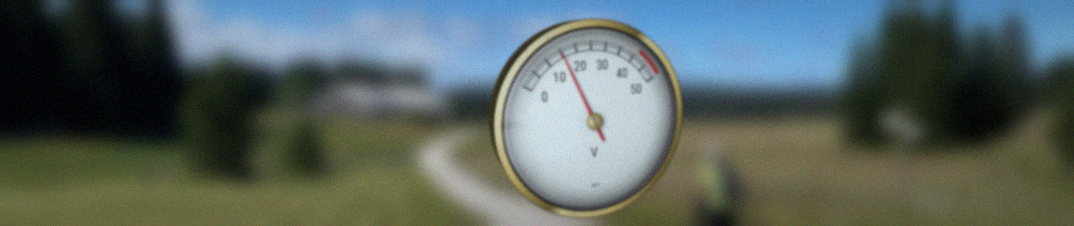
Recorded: {"value": 15, "unit": "V"}
